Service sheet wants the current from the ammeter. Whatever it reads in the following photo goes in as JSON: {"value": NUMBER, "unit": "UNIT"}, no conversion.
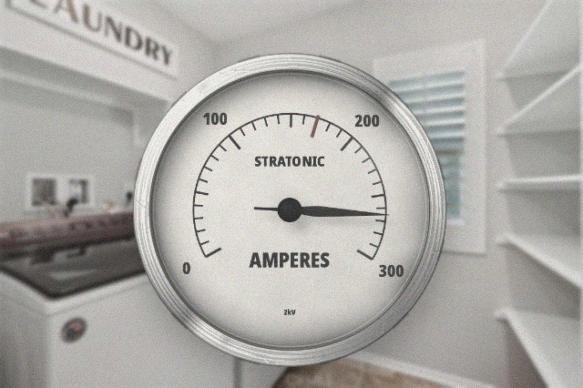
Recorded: {"value": 265, "unit": "A"}
